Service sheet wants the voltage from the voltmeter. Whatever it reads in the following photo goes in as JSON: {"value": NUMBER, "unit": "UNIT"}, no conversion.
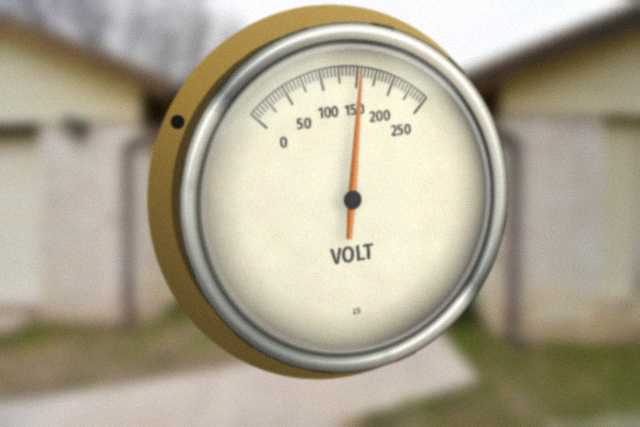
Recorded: {"value": 150, "unit": "V"}
